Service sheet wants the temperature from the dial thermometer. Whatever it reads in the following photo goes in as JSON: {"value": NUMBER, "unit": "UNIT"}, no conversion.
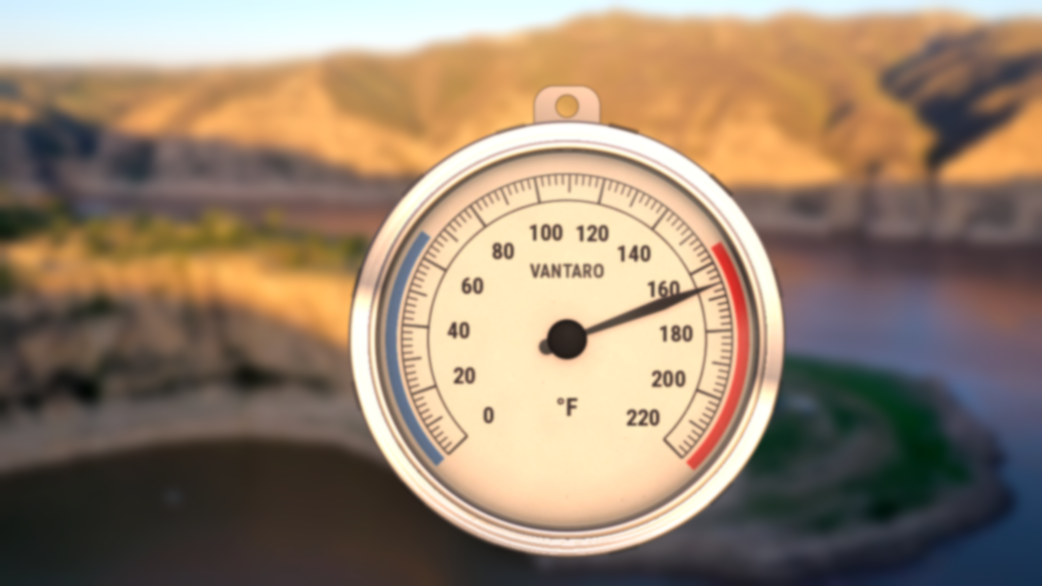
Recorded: {"value": 166, "unit": "°F"}
